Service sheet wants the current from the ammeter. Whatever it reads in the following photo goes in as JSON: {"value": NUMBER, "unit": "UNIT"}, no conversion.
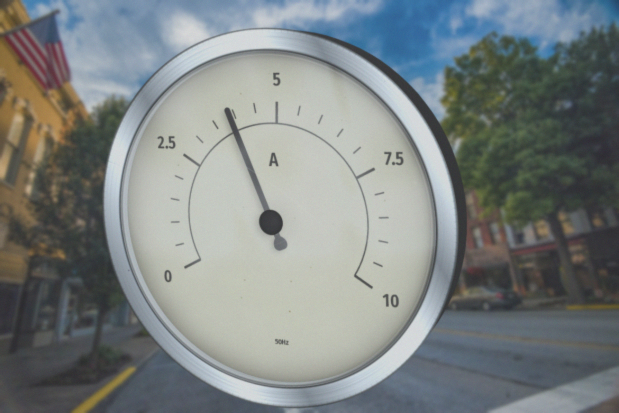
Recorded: {"value": 4, "unit": "A"}
